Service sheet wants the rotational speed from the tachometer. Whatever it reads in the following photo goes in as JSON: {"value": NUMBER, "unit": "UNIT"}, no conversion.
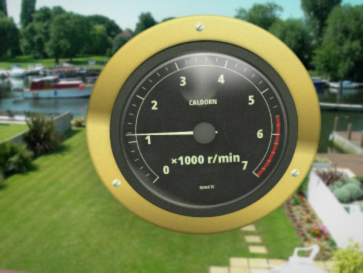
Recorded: {"value": 1200, "unit": "rpm"}
